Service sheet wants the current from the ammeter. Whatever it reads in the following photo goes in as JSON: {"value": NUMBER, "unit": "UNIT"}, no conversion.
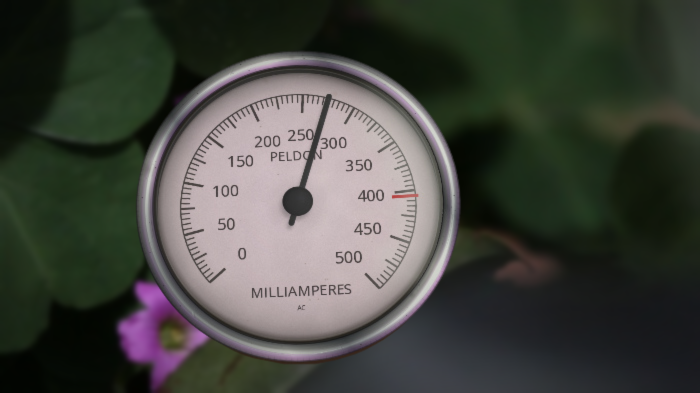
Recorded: {"value": 275, "unit": "mA"}
